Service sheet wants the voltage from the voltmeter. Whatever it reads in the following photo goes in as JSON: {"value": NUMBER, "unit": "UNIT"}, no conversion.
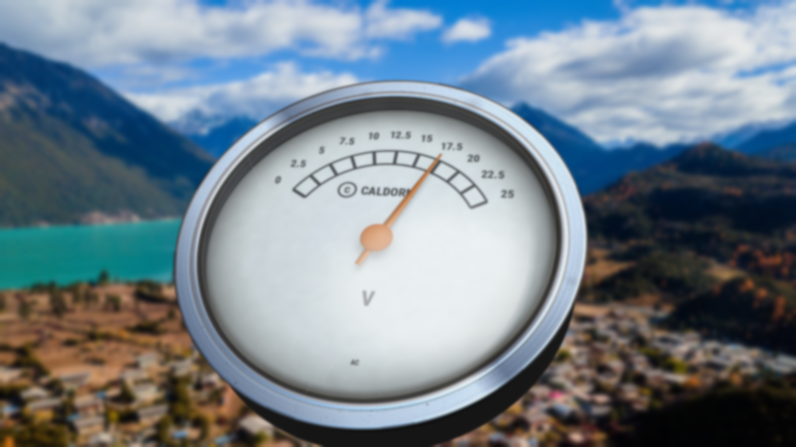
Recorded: {"value": 17.5, "unit": "V"}
